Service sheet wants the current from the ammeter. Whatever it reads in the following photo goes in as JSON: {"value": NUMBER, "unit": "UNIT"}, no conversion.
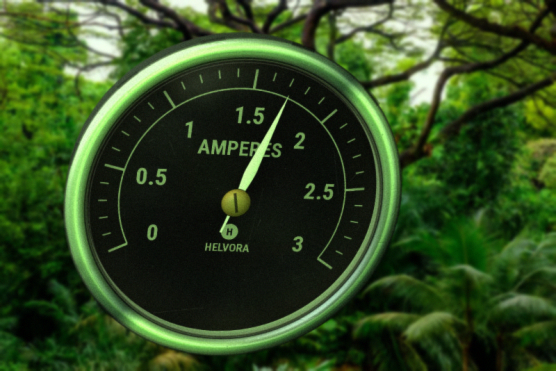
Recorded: {"value": 1.7, "unit": "A"}
